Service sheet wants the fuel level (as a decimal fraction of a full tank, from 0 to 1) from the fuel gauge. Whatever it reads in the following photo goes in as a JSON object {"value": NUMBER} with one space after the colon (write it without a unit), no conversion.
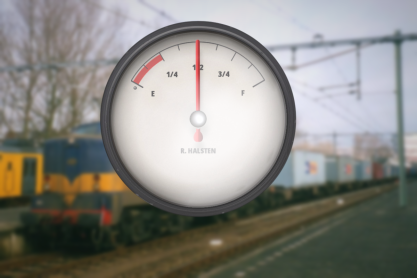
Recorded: {"value": 0.5}
